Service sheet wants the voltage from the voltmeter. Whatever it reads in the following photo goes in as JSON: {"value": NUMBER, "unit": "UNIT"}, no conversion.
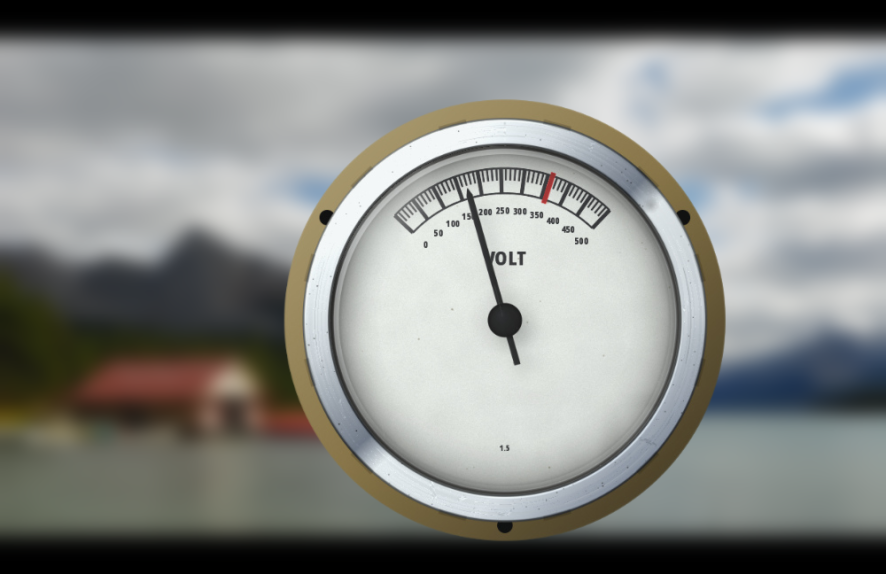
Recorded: {"value": 170, "unit": "V"}
